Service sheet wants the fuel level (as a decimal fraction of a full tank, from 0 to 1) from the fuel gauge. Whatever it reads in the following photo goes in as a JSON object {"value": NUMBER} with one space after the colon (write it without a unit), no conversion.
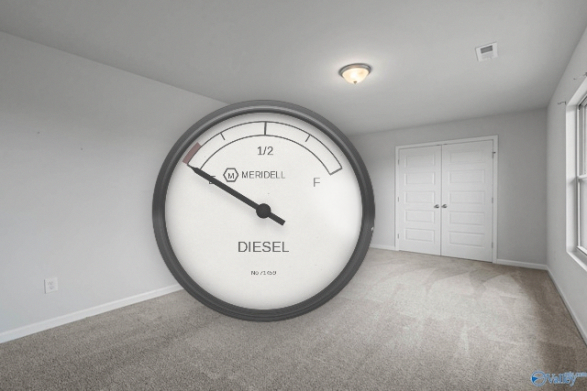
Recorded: {"value": 0}
